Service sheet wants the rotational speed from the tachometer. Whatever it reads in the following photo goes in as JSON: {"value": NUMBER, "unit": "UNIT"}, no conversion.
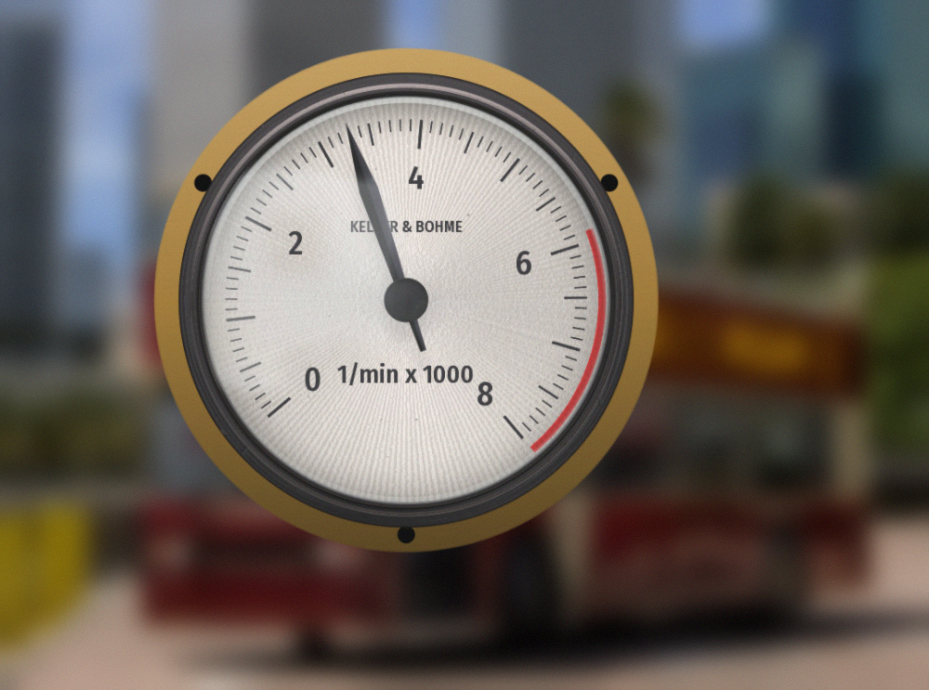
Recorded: {"value": 3300, "unit": "rpm"}
